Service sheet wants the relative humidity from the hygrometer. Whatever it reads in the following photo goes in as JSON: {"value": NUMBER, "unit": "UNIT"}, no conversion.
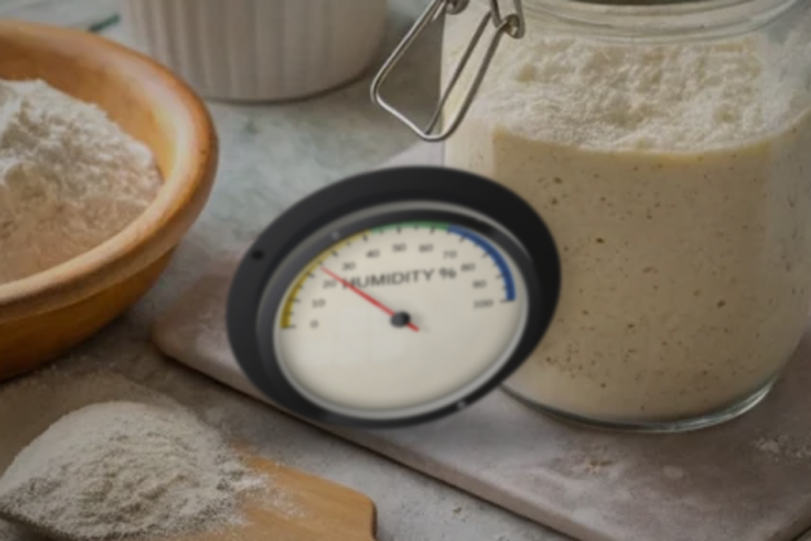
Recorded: {"value": 25, "unit": "%"}
